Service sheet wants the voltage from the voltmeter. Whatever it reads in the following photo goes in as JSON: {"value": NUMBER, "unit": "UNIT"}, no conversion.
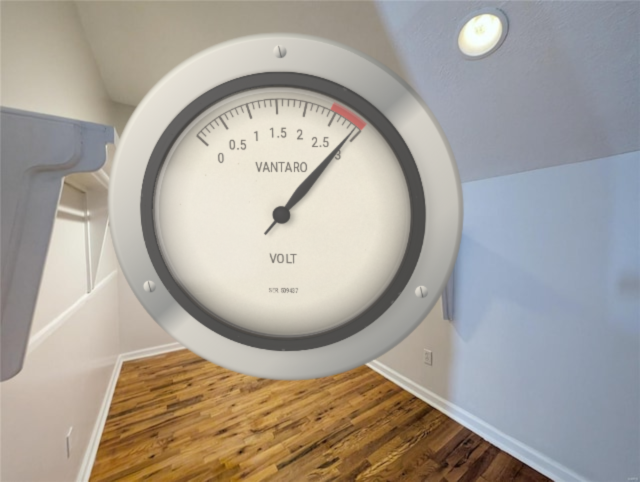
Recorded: {"value": 2.9, "unit": "V"}
